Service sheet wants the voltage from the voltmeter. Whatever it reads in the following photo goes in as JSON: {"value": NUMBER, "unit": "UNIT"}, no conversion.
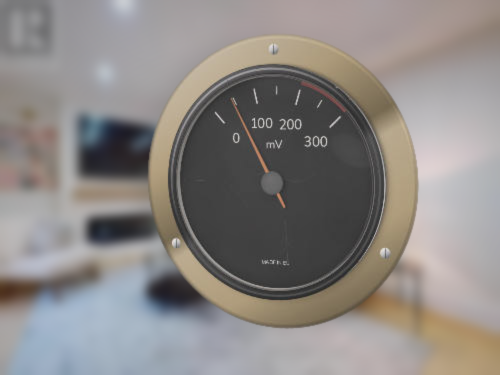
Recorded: {"value": 50, "unit": "mV"}
